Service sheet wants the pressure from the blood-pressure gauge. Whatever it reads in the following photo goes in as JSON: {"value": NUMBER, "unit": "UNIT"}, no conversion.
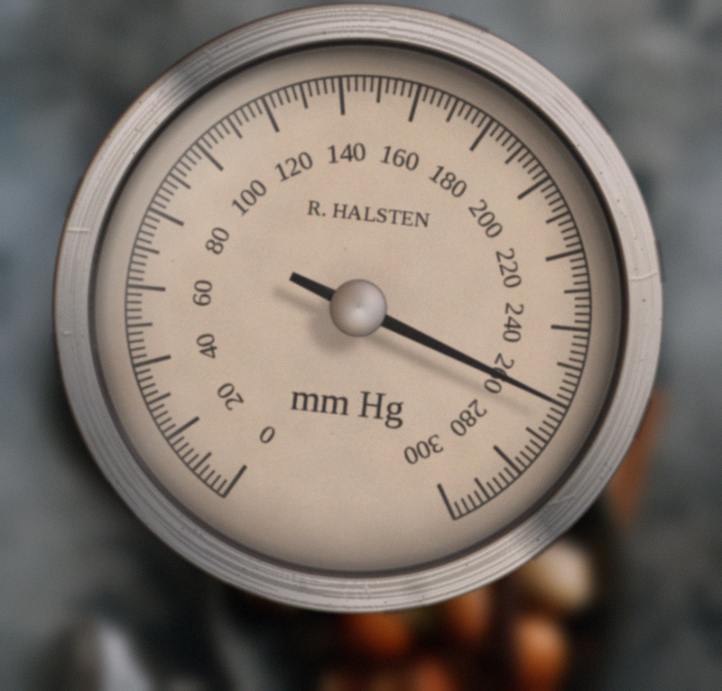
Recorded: {"value": 260, "unit": "mmHg"}
